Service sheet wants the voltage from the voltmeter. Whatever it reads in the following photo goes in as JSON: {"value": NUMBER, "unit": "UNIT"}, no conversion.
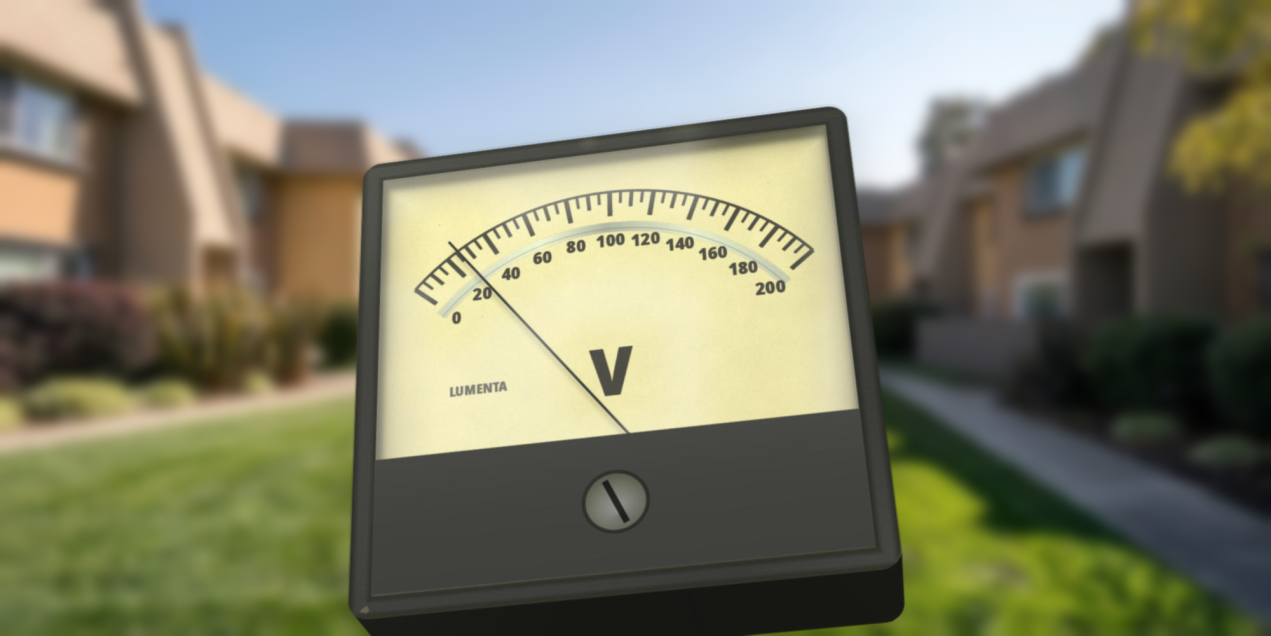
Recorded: {"value": 25, "unit": "V"}
